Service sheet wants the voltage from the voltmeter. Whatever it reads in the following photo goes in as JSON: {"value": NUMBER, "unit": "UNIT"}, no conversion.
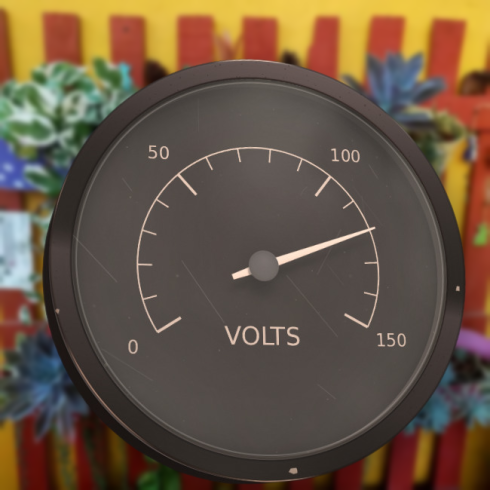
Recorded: {"value": 120, "unit": "V"}
